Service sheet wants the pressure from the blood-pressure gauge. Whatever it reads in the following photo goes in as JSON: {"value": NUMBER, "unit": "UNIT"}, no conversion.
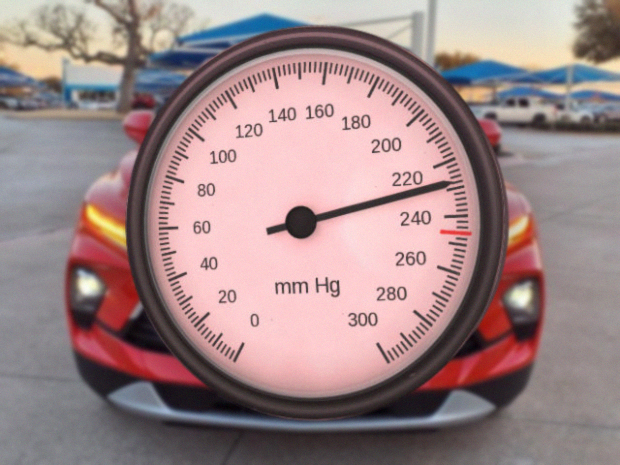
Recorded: {"value": 228, "unit": "mmHg"}
